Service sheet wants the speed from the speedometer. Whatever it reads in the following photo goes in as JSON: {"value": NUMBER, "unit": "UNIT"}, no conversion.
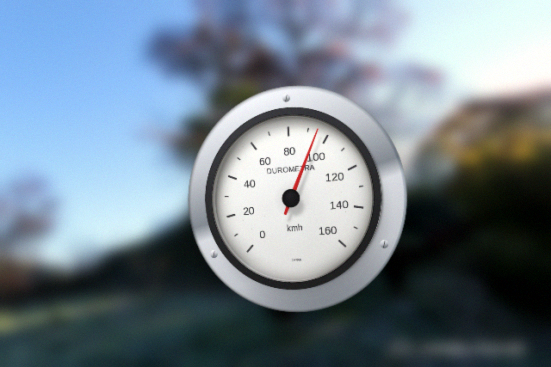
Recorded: {"value": 95, "unit": "km/h"}
